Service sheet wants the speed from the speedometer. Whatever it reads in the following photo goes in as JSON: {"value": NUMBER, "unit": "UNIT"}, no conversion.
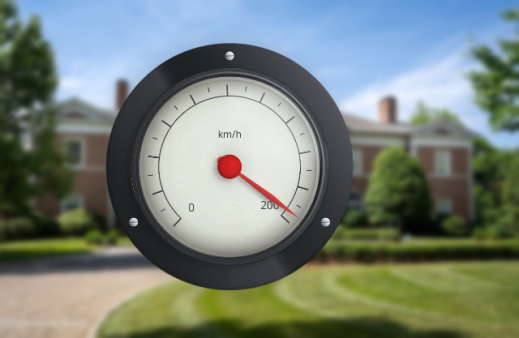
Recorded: {"value": 195, "unit": "km/h"}
